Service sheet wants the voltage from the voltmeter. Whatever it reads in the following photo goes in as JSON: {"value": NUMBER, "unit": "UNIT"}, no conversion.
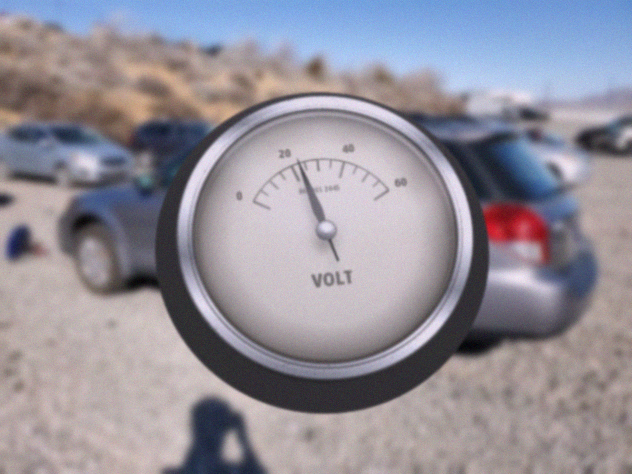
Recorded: {"value": 22.5, "unit": "V"}
